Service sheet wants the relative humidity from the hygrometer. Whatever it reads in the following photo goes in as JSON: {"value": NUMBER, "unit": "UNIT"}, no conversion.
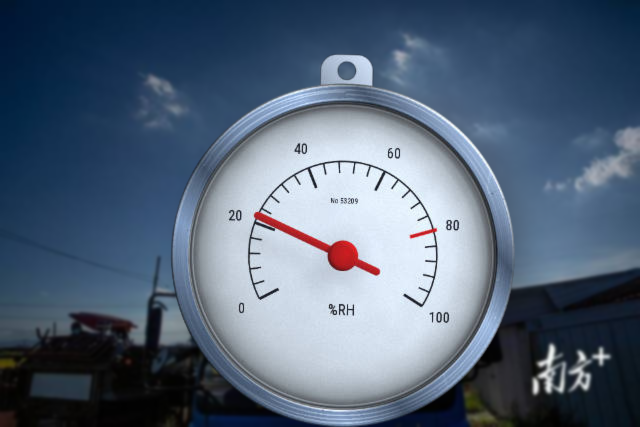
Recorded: {"value": 22, "unit": "%"}
